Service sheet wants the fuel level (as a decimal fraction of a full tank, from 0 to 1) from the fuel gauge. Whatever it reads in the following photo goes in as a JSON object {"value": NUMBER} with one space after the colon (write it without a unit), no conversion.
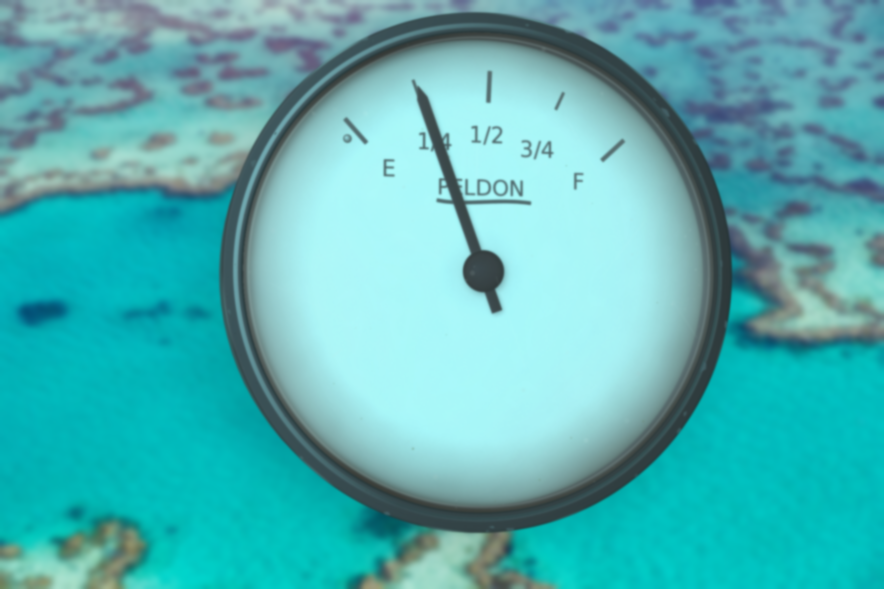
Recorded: {"value": 0.25}
